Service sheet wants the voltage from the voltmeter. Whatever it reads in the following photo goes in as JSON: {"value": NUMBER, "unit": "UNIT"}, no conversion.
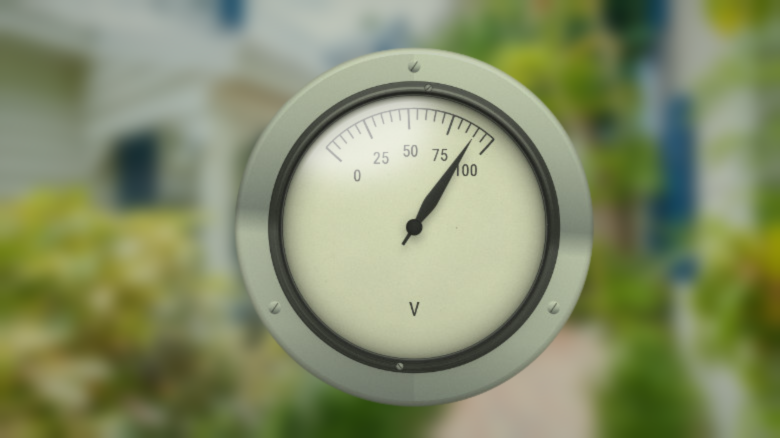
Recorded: {"value": 90, "unit": "V"}
